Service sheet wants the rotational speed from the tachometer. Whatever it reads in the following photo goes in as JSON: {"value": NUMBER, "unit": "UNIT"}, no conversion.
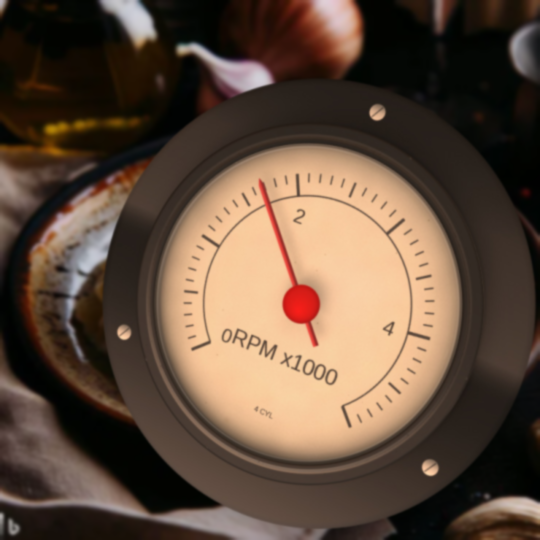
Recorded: {"value": 1700, "unit": "rpm"}
